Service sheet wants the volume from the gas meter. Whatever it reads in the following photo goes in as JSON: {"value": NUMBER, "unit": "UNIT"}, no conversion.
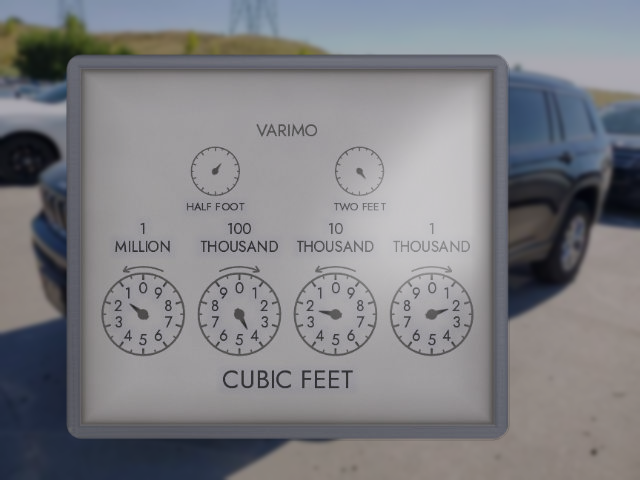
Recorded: {"value": 142200, "unit": "ft³"}
